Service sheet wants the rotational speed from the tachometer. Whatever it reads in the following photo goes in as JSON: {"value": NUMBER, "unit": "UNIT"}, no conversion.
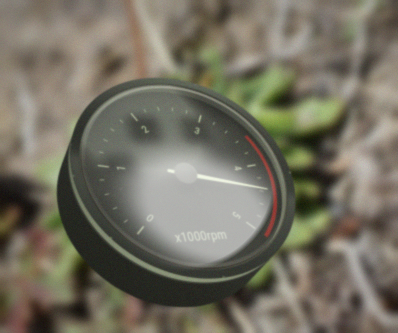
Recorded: {"value": 4400, "unit": "rpm"}
